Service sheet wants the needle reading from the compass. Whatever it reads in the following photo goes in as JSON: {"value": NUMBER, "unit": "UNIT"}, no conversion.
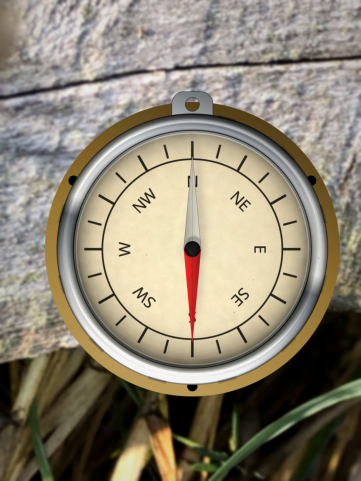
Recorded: {"value": 180, "unit": "°"}
